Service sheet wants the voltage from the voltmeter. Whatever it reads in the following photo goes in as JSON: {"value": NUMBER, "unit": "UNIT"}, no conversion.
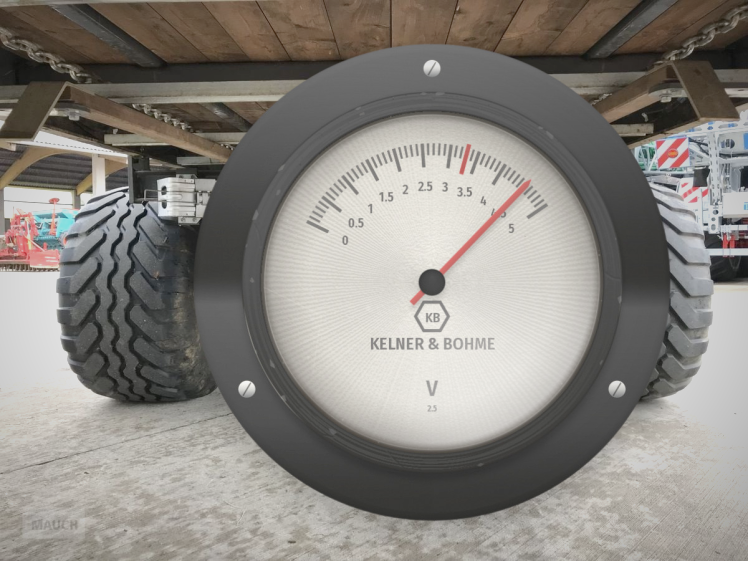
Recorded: {"value": 4.5, "unit": "V"}
